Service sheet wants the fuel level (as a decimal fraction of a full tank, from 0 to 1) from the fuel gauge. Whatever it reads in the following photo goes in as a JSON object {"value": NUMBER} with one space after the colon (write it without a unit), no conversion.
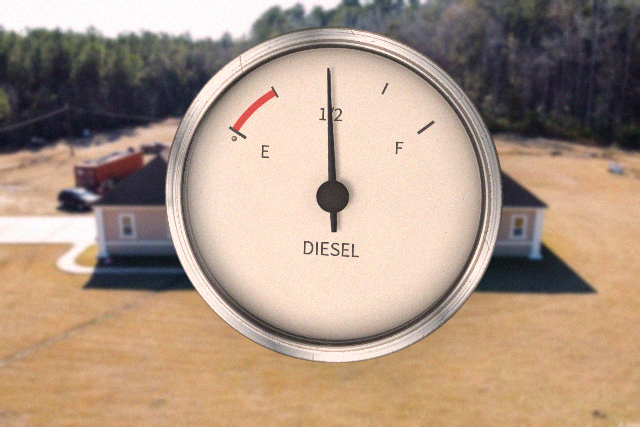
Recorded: {"value": 0.5}
